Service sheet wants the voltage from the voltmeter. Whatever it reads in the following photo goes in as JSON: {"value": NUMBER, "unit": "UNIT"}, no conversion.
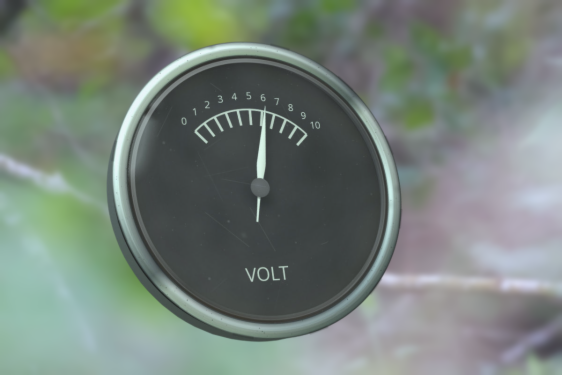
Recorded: {"value": 6, "unit": "V"}
